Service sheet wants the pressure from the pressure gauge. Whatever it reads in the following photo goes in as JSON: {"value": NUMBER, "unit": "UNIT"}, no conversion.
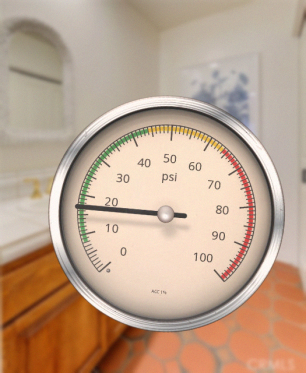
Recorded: {"value": 17, "unit": "psi"}
